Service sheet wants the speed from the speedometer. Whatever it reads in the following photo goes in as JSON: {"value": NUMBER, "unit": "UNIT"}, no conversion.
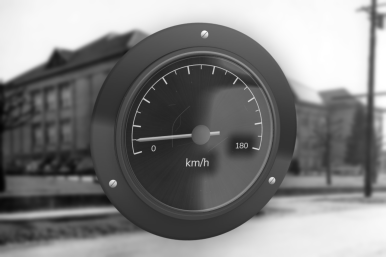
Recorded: {"value": 10, "unit": "km/h"}
